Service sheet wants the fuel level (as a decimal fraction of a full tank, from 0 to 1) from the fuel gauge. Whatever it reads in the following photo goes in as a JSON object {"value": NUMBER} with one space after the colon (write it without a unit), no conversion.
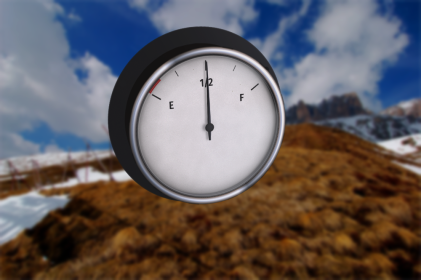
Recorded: {"value": 0.5}
